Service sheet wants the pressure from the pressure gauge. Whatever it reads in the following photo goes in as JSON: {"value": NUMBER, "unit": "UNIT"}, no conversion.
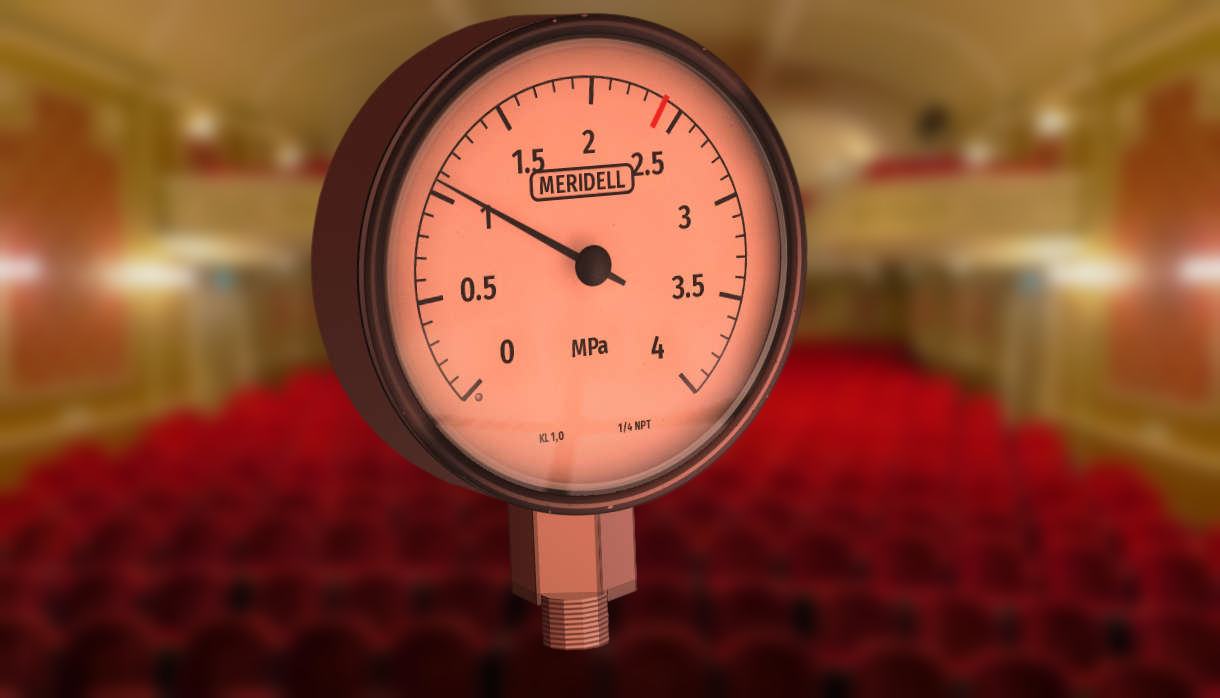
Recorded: {"value": 1.05, "unit": "MPa"}
